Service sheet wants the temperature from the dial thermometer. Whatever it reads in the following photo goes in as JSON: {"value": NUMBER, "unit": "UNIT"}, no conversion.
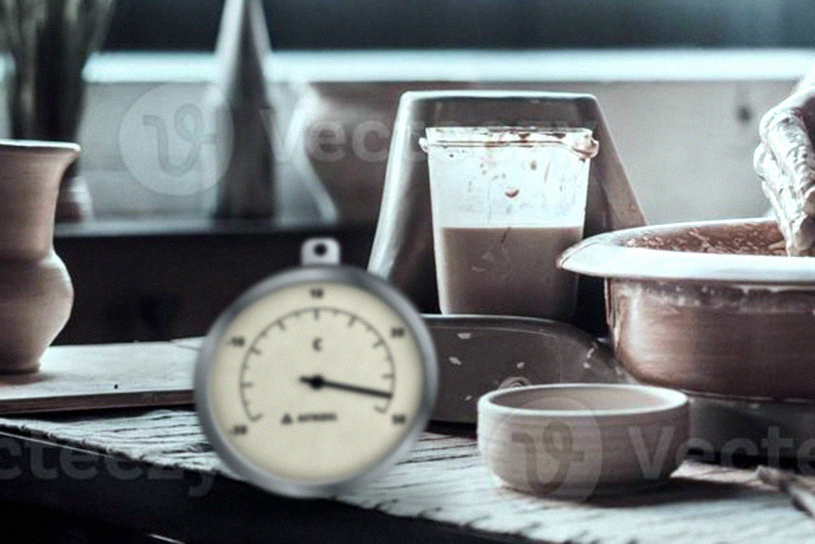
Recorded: {"value": 45, "unit": "°C"}
